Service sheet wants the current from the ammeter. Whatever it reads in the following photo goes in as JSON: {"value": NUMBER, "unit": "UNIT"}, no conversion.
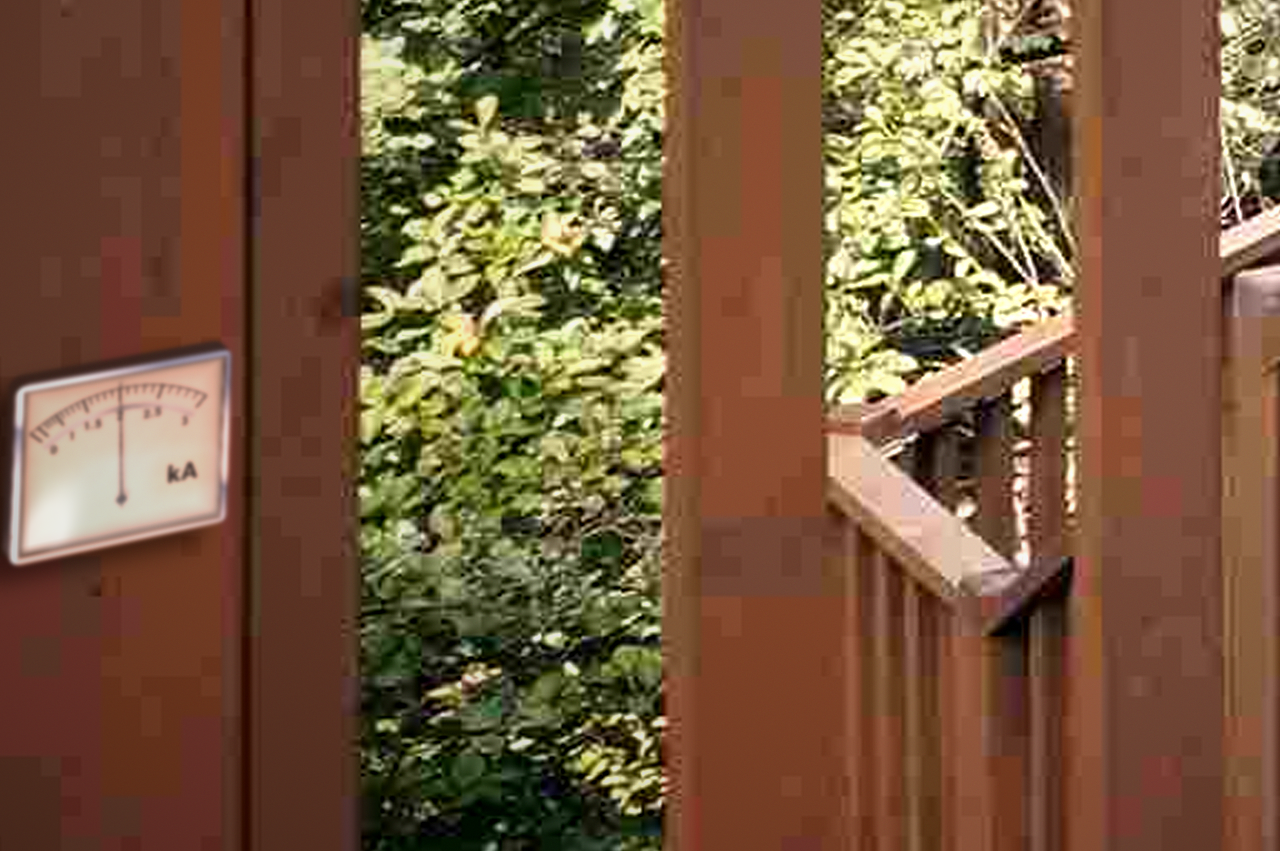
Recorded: {"value": 2, "unit": "kA"}
